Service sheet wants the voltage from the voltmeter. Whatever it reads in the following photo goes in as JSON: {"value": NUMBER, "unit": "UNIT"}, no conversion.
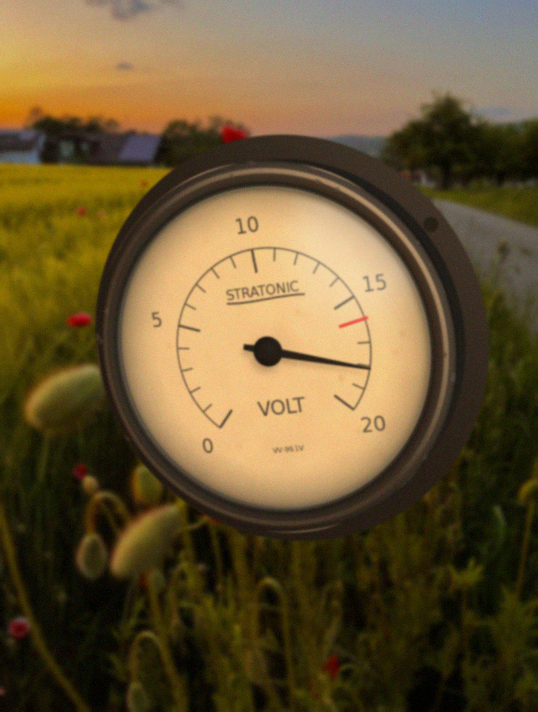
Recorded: {"value": 18, "unit": "V"}
